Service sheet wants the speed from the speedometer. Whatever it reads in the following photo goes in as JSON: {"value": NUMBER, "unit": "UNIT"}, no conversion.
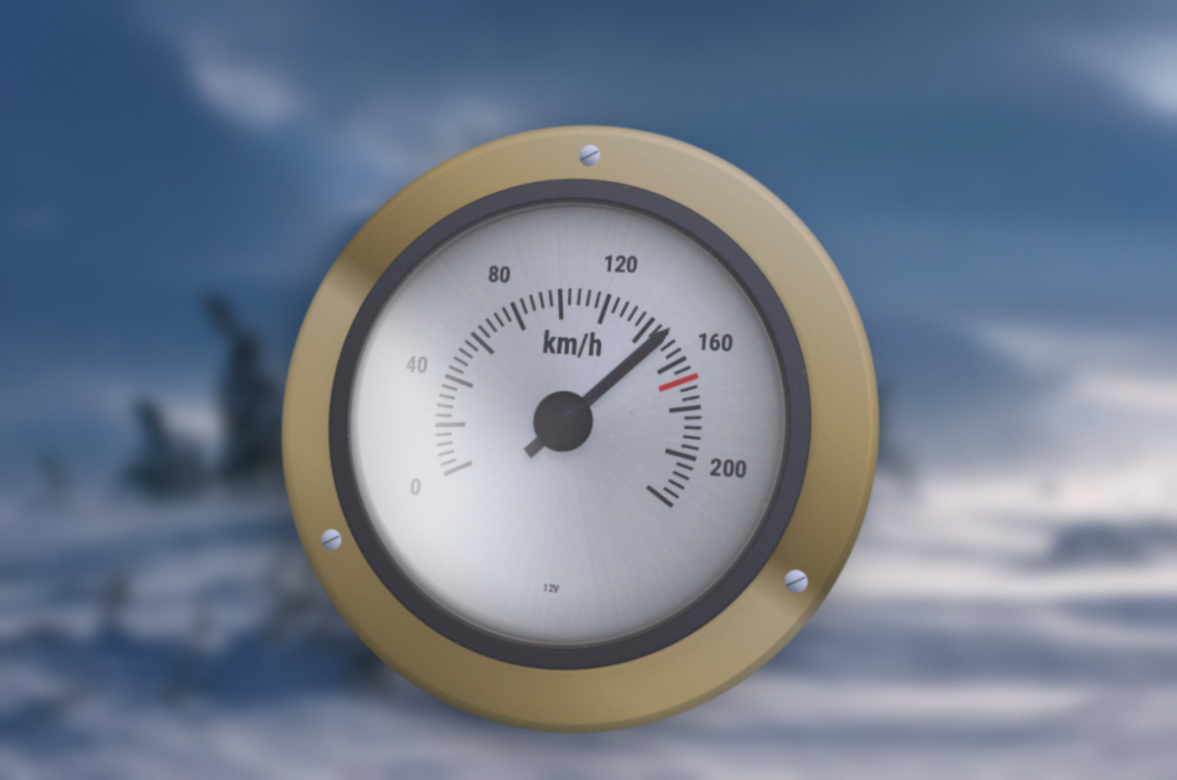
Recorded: {"value": 148, "unit": "km/h"}
